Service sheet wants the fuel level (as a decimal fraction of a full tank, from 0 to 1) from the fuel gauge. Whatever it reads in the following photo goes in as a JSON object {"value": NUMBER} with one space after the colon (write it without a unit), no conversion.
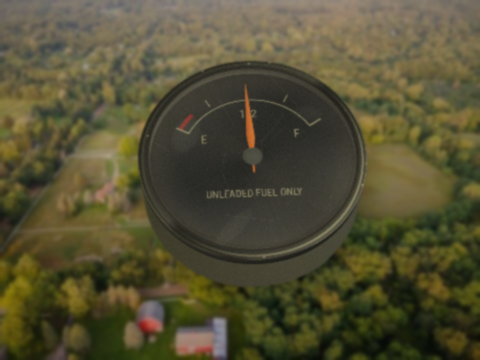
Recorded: {"value": 0.5}
